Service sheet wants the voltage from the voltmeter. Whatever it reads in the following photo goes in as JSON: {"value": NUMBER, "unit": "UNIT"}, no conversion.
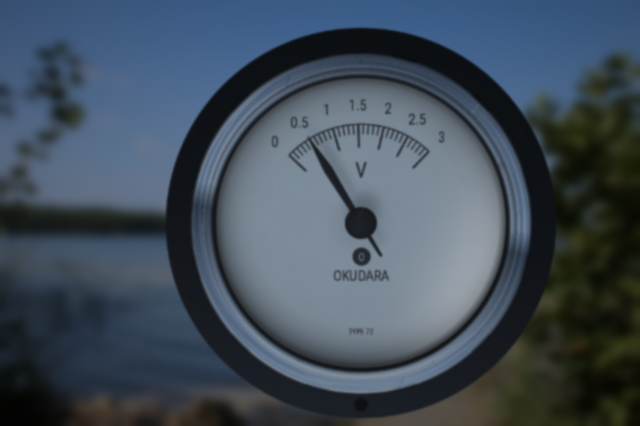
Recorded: {"value": 0.5, "unit": "V"}
